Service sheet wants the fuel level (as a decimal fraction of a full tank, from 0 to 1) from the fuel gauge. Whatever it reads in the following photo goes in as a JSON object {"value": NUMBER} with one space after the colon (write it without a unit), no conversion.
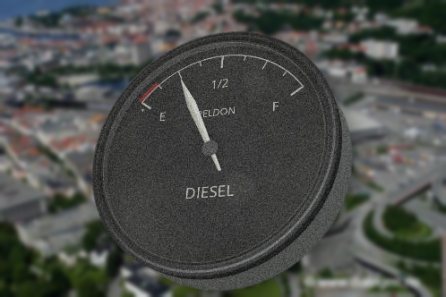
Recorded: {"value": 0.25}
